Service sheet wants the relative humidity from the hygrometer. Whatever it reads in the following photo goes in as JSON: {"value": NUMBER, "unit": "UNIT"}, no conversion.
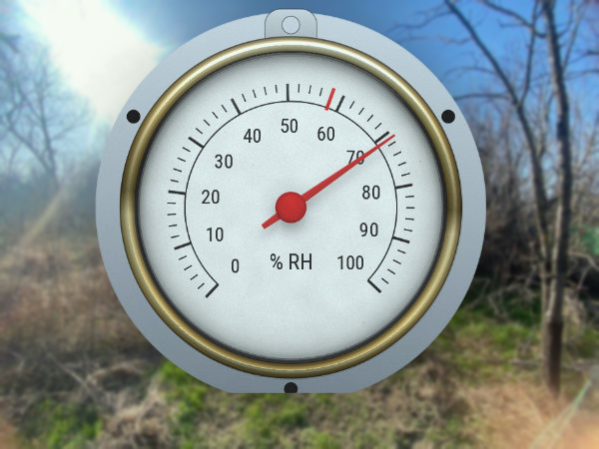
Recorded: {"value": 71, "unit": "%"}
